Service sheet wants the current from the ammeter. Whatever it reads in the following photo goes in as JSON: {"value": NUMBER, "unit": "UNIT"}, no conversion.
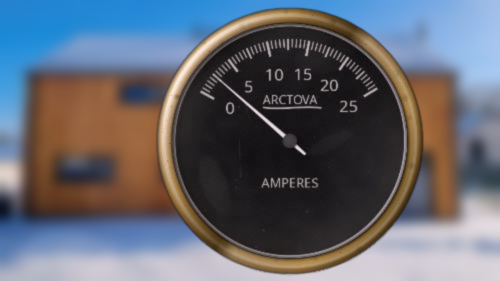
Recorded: {"value": 2.5, "unit": "A"}
